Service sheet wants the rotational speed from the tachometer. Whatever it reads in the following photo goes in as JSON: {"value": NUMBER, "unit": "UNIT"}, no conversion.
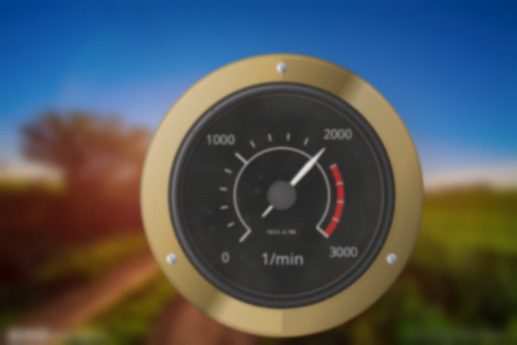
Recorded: {"value": 2000, "unit": "rpm"}
